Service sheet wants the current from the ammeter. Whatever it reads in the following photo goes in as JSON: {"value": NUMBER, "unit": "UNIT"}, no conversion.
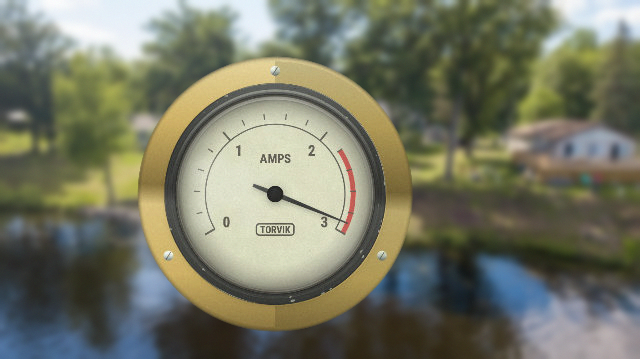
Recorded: {"value": 2.9, "unit": "A"}
